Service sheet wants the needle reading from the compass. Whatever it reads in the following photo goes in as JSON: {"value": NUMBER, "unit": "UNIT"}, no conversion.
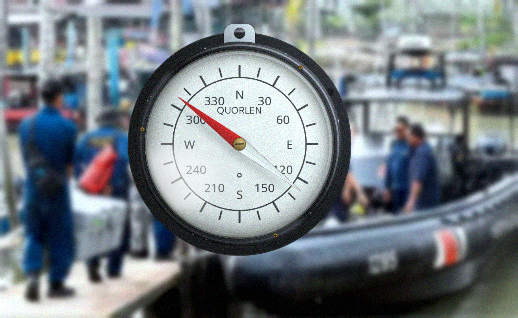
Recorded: {"value": 307.5, "unit": "°"}
